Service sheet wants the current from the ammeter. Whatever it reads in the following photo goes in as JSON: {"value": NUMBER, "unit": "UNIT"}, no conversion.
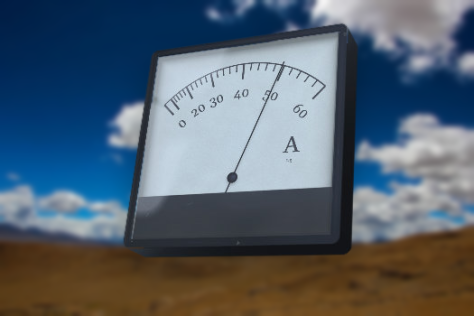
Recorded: {"value": 50, "unit": "A"}
